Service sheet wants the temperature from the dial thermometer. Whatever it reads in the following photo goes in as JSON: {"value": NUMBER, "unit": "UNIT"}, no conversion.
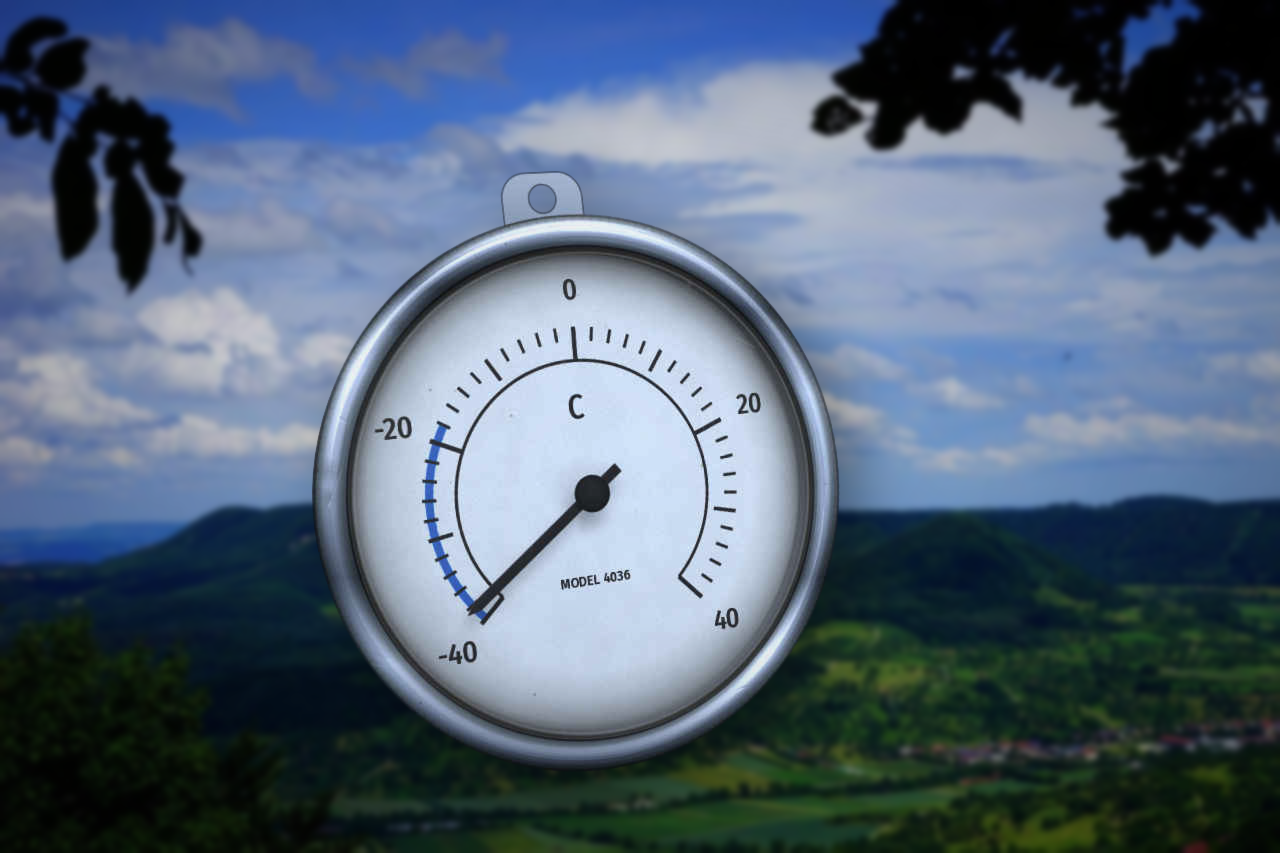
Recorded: {"value": -38, "unit": "°C"}
